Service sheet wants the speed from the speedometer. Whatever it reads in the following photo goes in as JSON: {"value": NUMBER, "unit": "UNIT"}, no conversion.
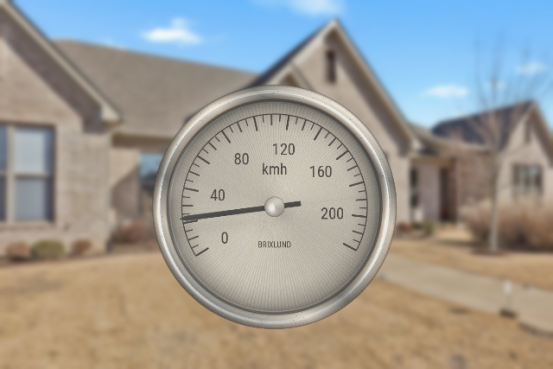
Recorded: {"value": 22.5, "unit": "km/h"}
